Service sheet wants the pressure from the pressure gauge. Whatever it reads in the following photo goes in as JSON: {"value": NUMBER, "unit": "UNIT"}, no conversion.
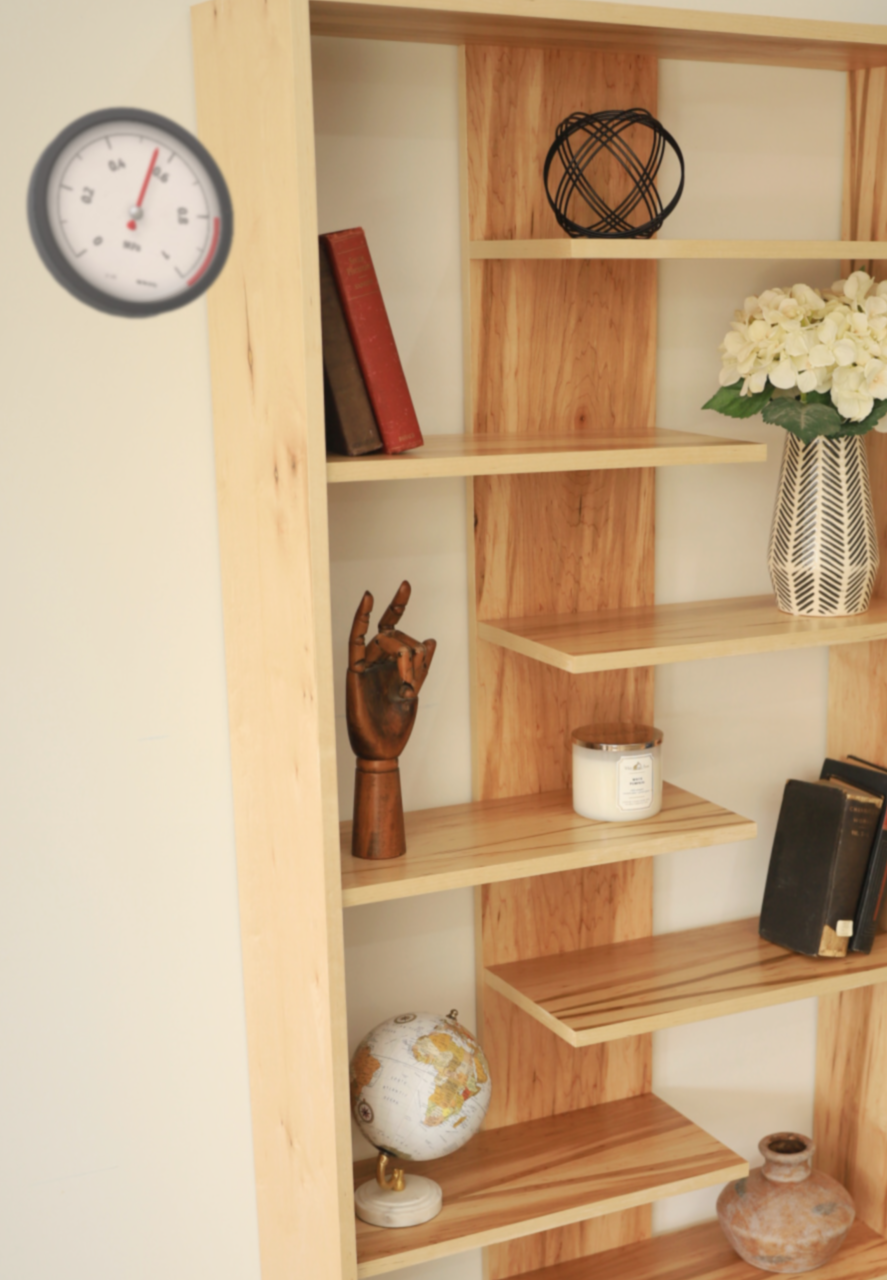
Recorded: {"value": 0.55, "unit": "MPa"}
